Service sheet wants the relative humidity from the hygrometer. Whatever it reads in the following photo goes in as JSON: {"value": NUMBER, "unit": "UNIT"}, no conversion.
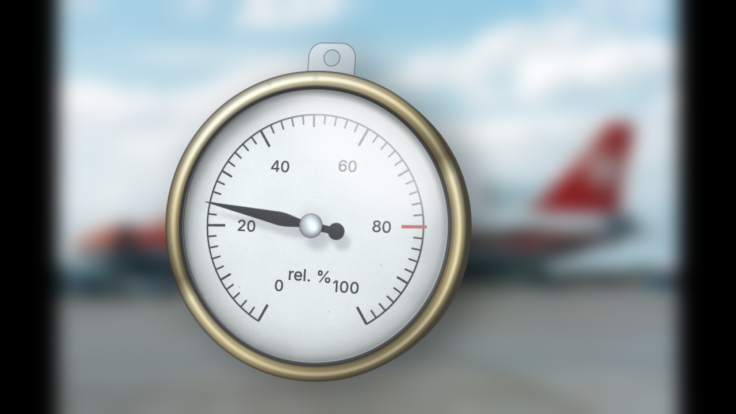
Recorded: {"value": 24, "unit": "%"}
